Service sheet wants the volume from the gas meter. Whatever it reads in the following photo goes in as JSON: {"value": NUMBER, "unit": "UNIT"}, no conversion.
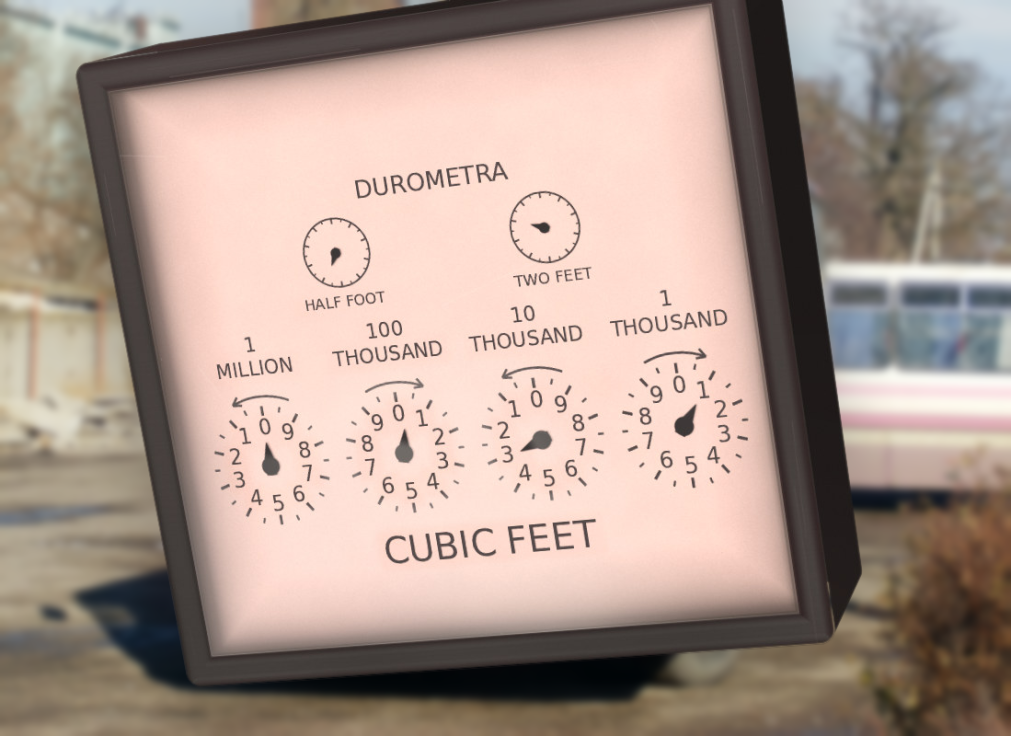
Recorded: {"value": 3100, "unit": "ft³"}
